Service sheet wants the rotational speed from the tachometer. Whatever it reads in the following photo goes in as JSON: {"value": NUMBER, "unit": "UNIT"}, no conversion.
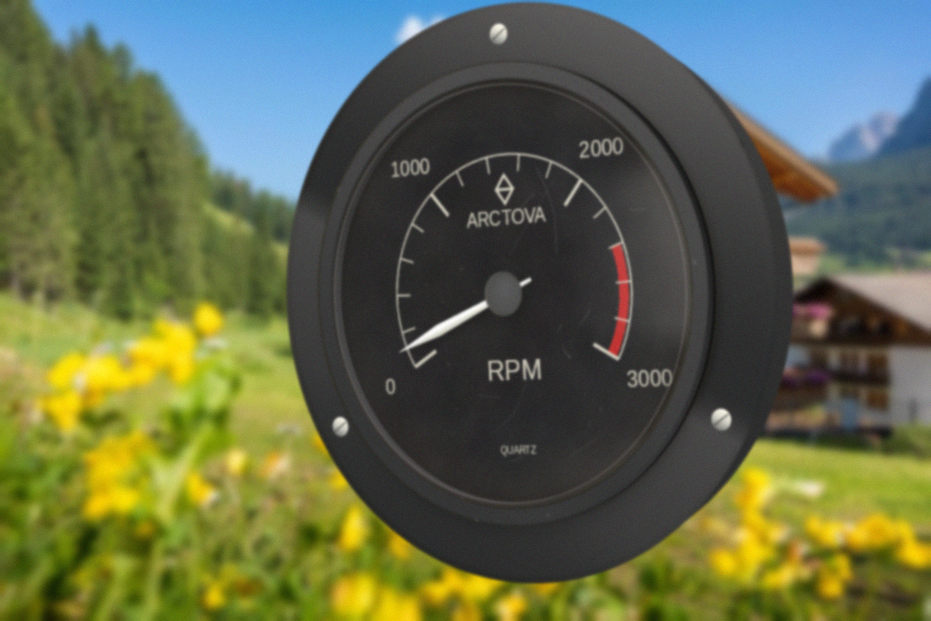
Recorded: {"value": 100, "unit": "rpm"}
